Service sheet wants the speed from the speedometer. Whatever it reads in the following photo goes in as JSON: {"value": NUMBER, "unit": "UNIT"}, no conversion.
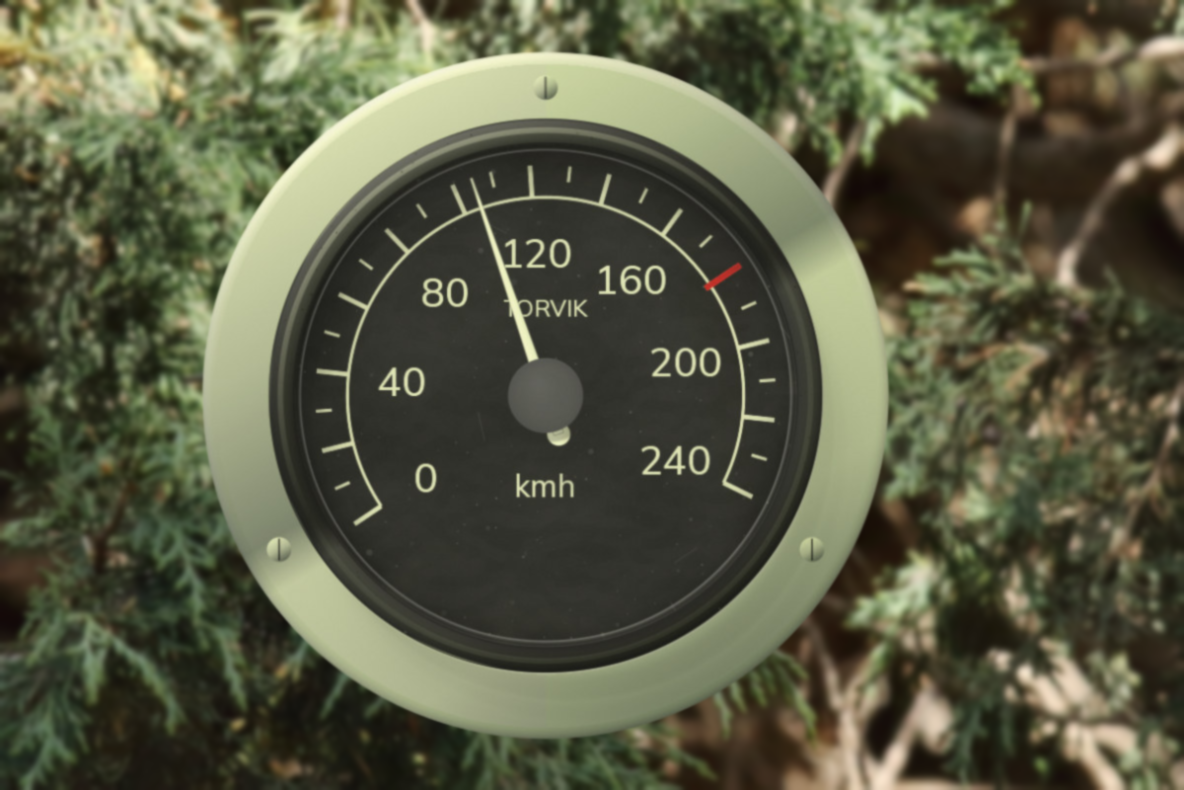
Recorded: {"value": 105, "unit": "km/h"}
